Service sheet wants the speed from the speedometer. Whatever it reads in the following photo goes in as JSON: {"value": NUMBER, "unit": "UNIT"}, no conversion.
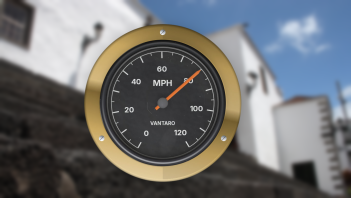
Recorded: {"value": 80, "unit": "mph"}
